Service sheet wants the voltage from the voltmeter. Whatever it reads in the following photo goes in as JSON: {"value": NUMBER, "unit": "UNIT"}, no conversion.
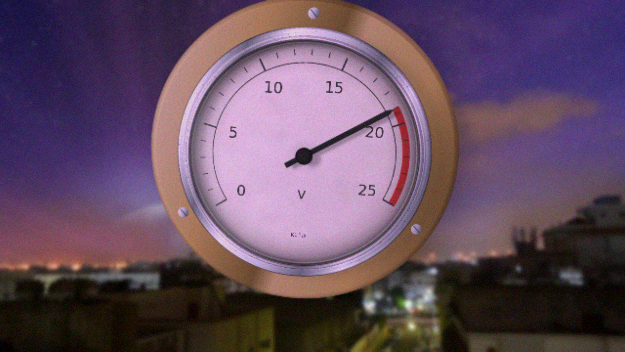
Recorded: {"value": 19, "unit": "V"}
